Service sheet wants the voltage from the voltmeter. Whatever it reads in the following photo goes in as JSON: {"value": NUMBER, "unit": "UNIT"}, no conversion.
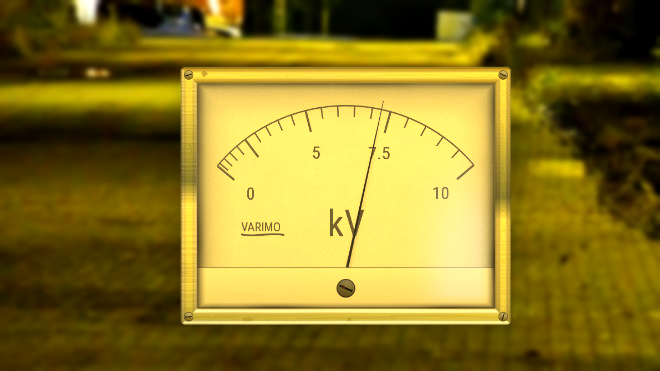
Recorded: {"value": 7.25, "unit": "kV"}
